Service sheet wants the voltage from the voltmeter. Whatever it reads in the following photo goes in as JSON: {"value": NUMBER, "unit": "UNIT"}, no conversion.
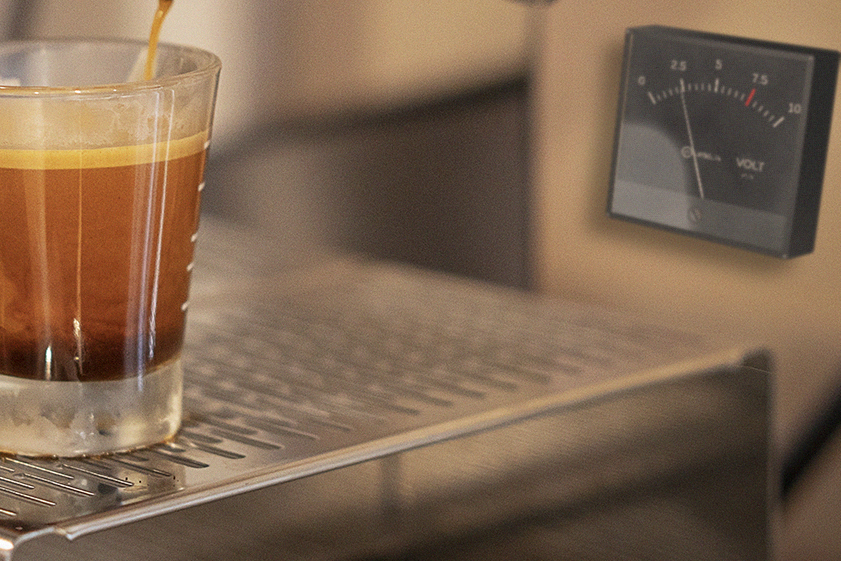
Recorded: {"value": 2.5, "unit": "V"}
